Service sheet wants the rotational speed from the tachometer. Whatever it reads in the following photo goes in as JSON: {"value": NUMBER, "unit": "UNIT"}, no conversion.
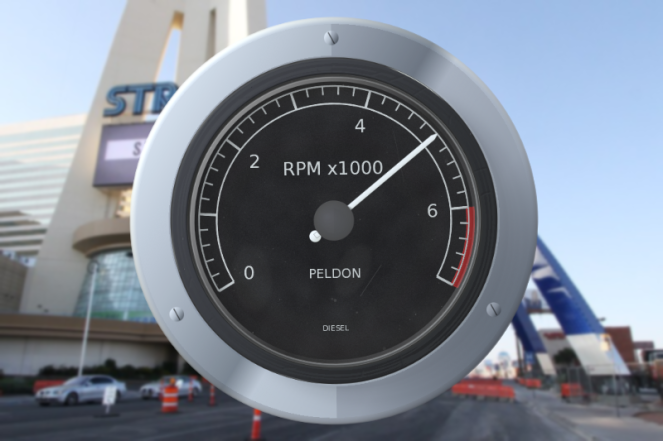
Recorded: {"value": 5000, "unit": "rpm"}
